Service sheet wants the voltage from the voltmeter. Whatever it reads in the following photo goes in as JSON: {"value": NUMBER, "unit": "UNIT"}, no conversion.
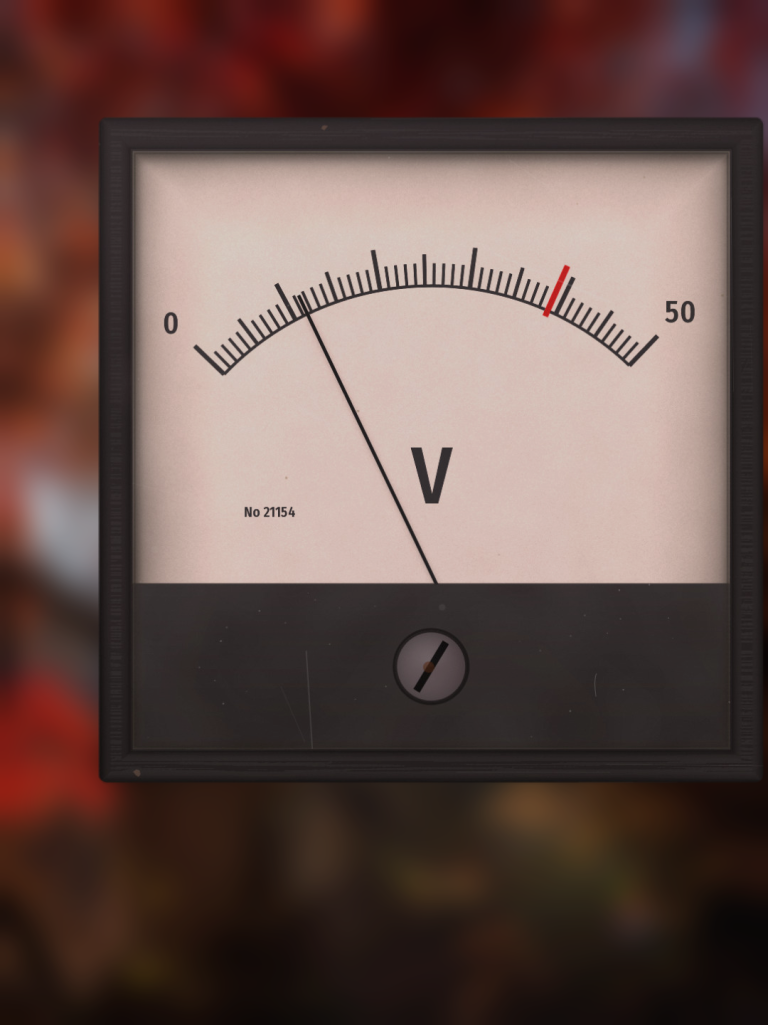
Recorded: {"value": 11.5, "unit": "V"}
